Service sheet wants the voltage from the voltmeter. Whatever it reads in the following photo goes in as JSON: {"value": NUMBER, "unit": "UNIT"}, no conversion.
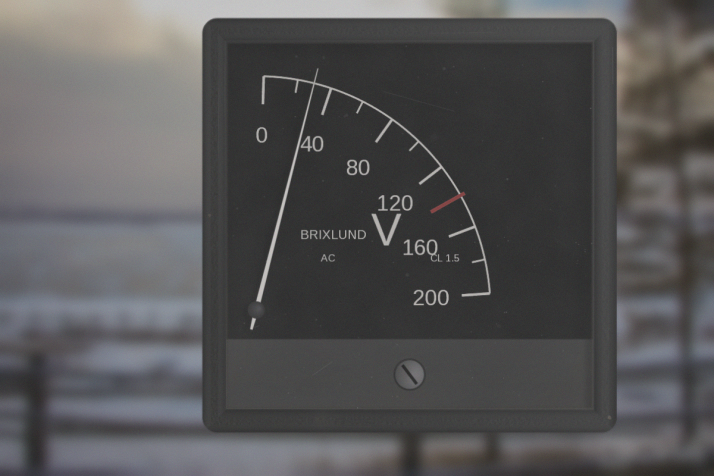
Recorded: {"value": 30, "unit": "V"}
